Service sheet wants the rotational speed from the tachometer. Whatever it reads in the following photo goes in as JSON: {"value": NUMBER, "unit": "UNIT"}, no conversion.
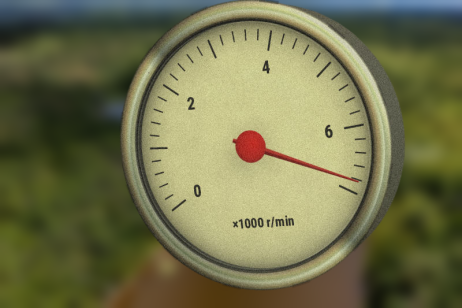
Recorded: {"value": 6800, "unit": "rpm"}
